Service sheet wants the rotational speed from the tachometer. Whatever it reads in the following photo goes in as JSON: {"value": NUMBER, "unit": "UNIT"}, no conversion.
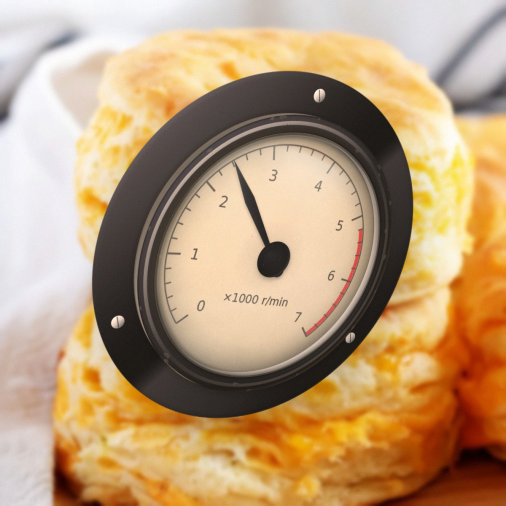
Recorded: {"value": 2400, "unit": "rpm"}
